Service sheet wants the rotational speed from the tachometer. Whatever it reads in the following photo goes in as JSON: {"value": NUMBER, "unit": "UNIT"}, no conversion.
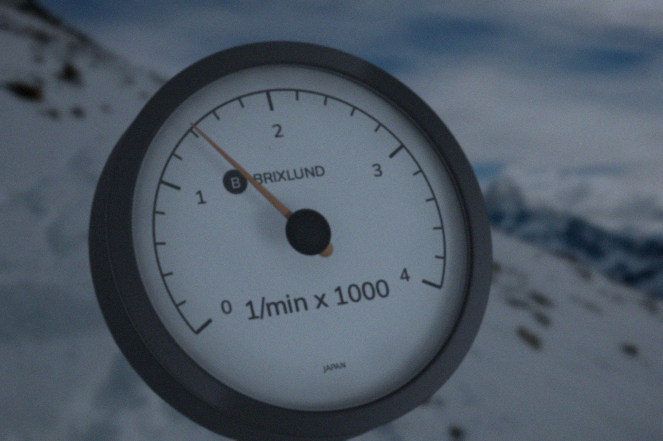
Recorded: {"value": 1400, "unit": "rpm"}
